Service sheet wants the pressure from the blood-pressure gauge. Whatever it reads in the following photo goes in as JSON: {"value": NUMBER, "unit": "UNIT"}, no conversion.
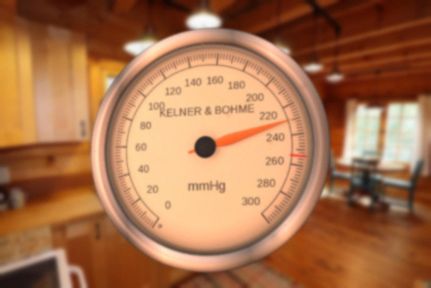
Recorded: {"value": 230, "unit": "mmHg"}
